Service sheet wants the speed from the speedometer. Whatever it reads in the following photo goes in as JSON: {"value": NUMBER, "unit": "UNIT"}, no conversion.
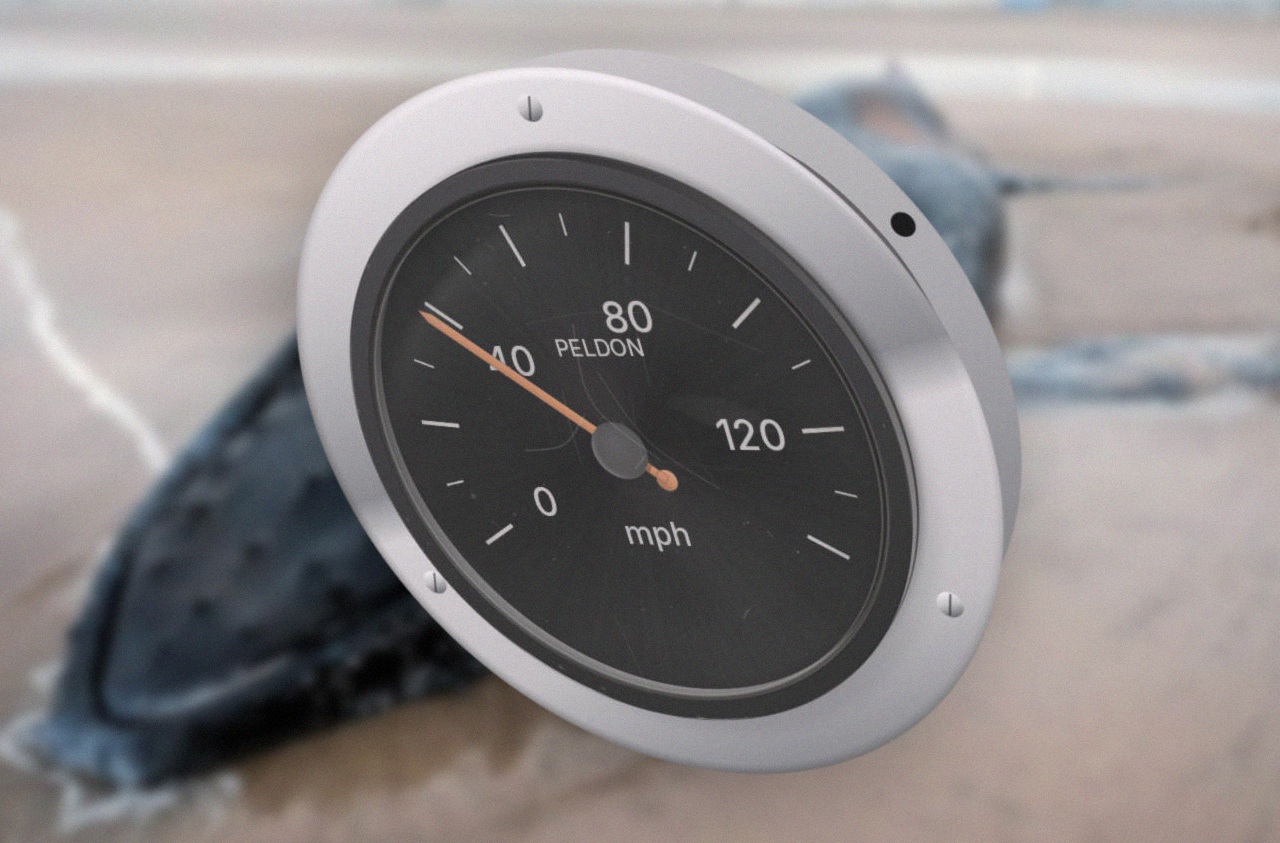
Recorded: {"value": 40, "unit": "mph"}
